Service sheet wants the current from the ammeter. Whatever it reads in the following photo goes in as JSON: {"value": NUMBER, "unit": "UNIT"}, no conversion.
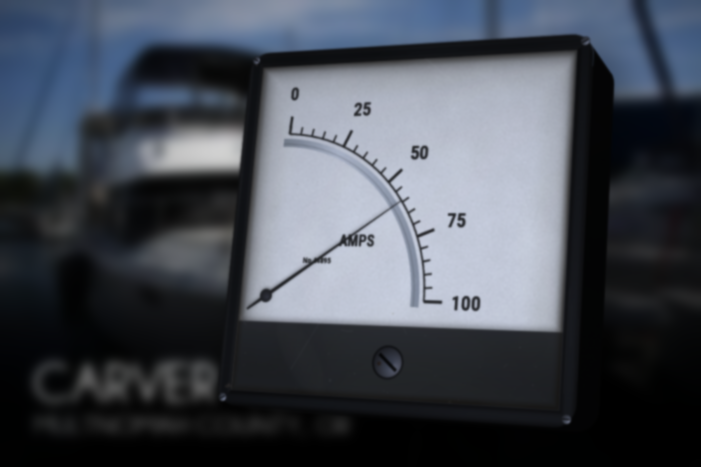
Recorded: {"value": 60, "unit": "A"}
